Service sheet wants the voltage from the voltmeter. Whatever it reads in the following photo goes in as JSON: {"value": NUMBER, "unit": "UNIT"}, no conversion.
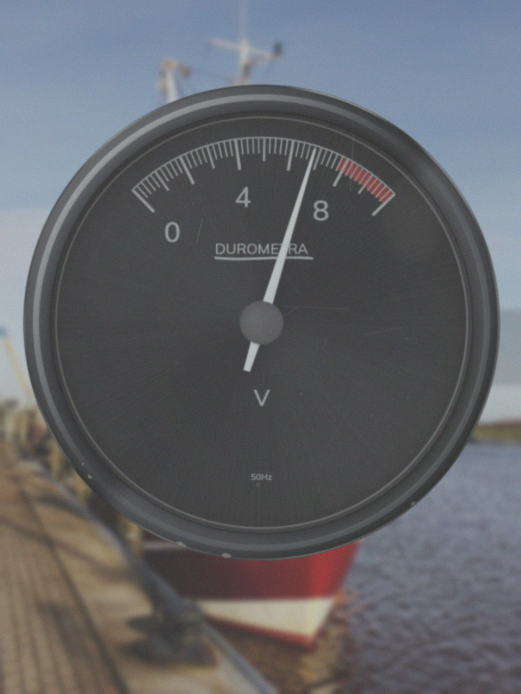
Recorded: {"value": 6.8, "unit": "V"}
